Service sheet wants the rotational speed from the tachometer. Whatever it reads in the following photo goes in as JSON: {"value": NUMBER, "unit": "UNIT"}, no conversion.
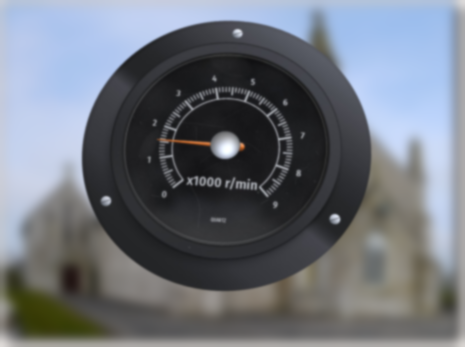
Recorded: {"value": 1500, "unit": "rpm"}
